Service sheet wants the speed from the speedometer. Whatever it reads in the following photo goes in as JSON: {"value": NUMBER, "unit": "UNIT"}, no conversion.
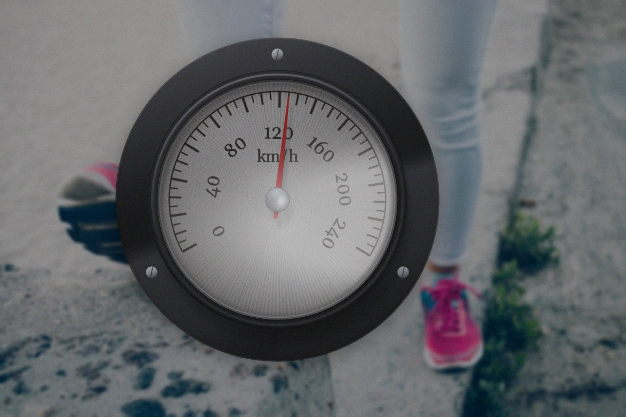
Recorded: {"value": 125, "unit": "km/h"}
